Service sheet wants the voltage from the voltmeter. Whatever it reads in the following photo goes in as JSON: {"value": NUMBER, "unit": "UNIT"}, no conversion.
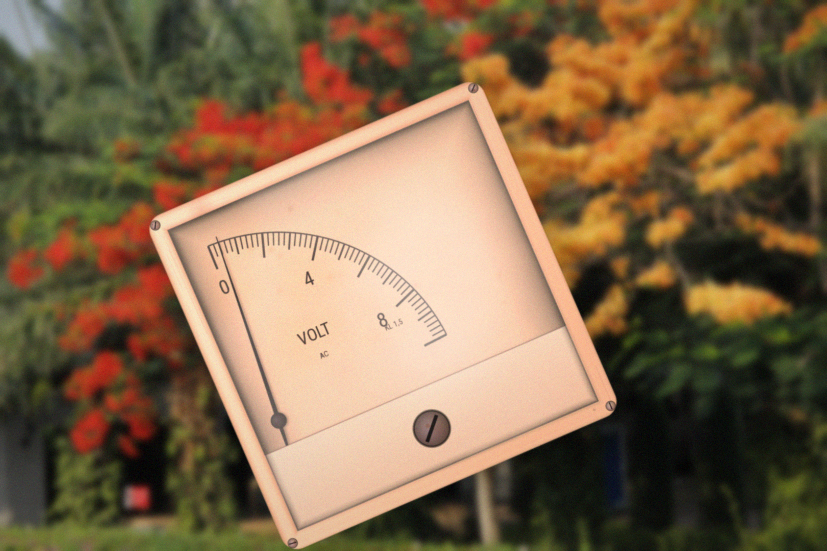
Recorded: {"value": 0.4, "unit": "V"}
